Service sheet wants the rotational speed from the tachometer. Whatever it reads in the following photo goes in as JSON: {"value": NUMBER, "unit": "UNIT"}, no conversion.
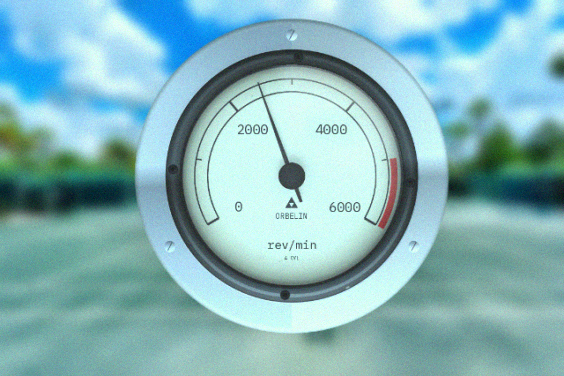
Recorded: {"value": 2500, "unit": "rpm"}
